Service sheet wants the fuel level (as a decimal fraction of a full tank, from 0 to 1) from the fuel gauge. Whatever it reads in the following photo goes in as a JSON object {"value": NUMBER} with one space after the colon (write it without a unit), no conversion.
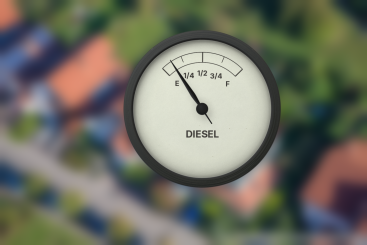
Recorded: {"value": 0.125}
